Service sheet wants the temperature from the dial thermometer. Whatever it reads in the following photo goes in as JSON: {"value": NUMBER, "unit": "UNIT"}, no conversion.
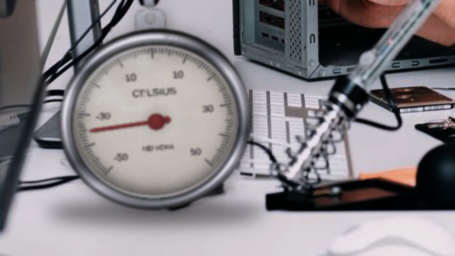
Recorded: {"value": -35, "unit": "°C"}
